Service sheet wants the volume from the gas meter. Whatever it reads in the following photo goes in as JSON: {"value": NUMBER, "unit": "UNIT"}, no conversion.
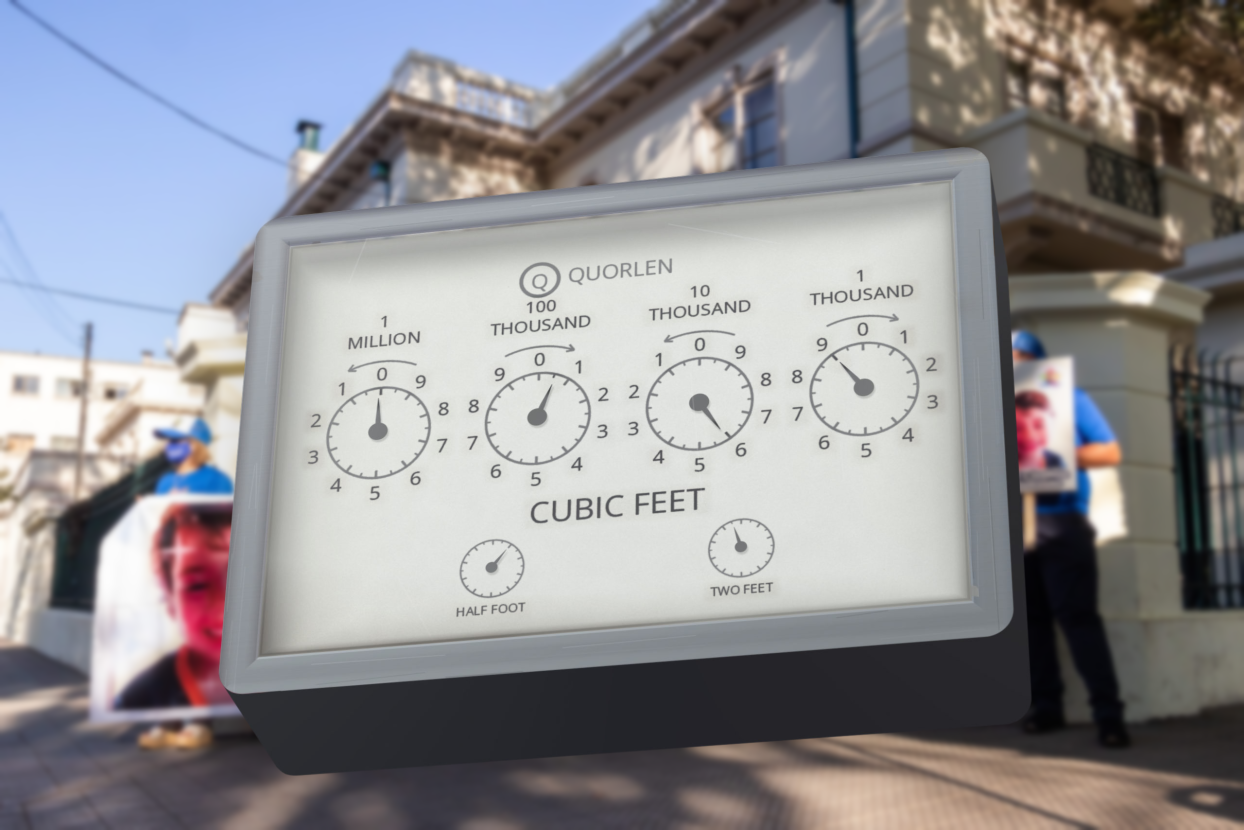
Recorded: {"value": 5900, "unit": "ft³"}
